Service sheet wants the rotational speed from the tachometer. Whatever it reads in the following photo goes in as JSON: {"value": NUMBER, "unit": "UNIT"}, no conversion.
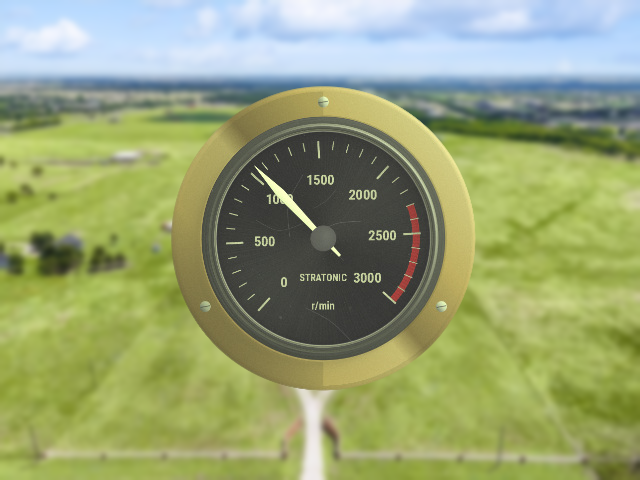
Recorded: {"value": 1050, "unit": "rpm"}
